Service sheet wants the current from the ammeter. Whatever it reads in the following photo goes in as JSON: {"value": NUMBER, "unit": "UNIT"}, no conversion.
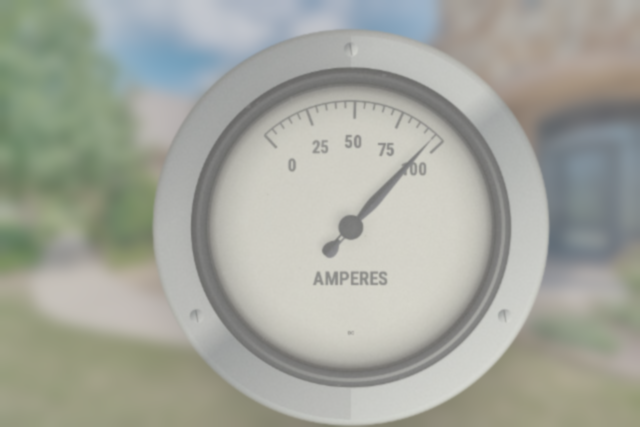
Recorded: {"value": 95, "unit": "A"}
